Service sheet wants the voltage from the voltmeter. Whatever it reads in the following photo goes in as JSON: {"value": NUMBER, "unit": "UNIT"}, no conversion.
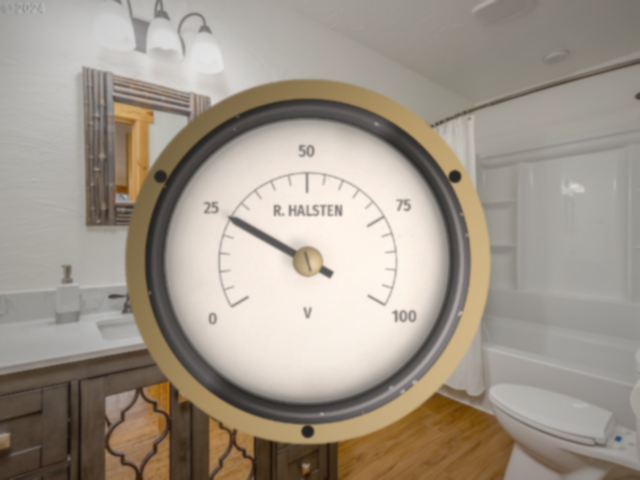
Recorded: {"value": 25, "unit": "V"}
